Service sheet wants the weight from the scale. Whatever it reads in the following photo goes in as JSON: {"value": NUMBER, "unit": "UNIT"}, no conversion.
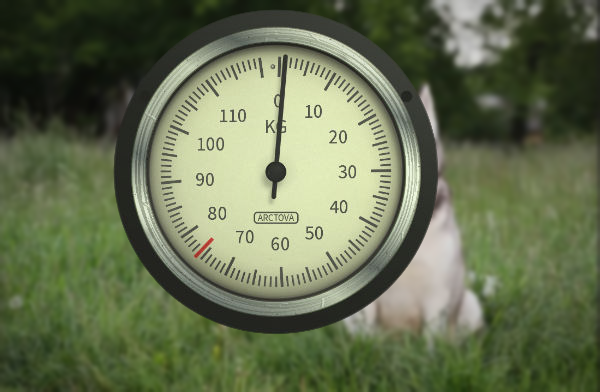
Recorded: {"value": 1, "unit": "kg"}
